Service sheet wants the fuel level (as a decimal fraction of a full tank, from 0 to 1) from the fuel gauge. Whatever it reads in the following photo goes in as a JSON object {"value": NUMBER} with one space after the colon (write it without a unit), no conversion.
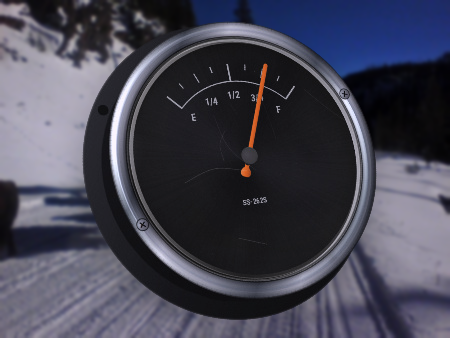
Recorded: {"value": 0.75}
